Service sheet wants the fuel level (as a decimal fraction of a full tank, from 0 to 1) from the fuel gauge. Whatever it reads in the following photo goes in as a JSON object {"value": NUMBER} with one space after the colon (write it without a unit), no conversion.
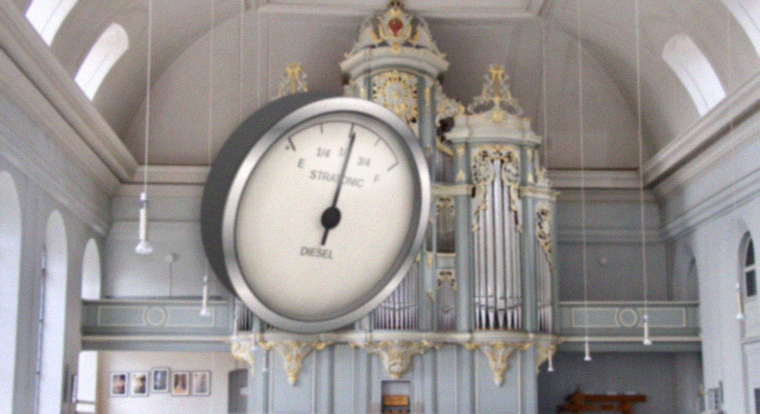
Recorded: {"value": 0.5}
